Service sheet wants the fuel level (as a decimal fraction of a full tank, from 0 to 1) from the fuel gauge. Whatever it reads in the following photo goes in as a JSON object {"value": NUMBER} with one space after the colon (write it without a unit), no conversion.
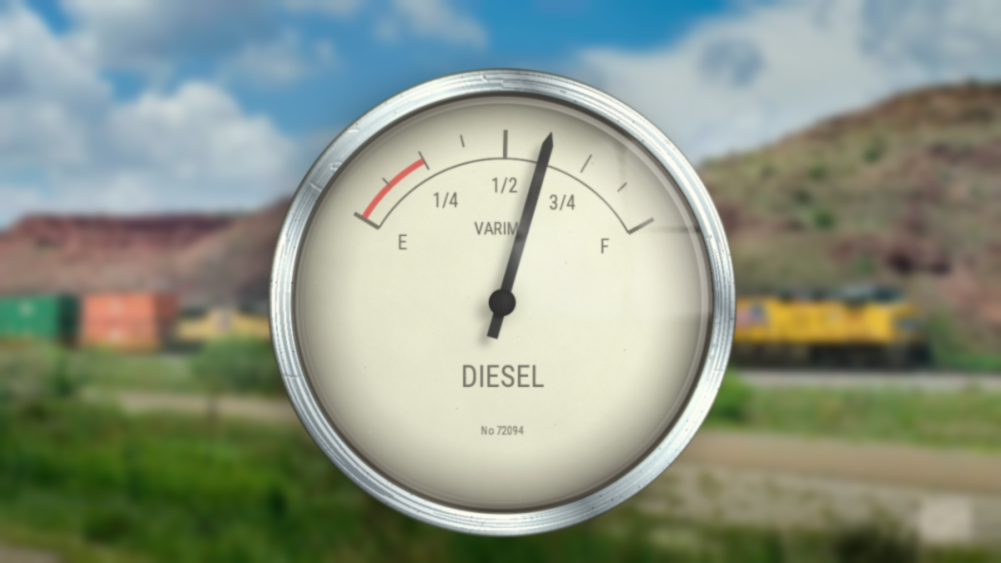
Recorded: {"value": 0.625}
